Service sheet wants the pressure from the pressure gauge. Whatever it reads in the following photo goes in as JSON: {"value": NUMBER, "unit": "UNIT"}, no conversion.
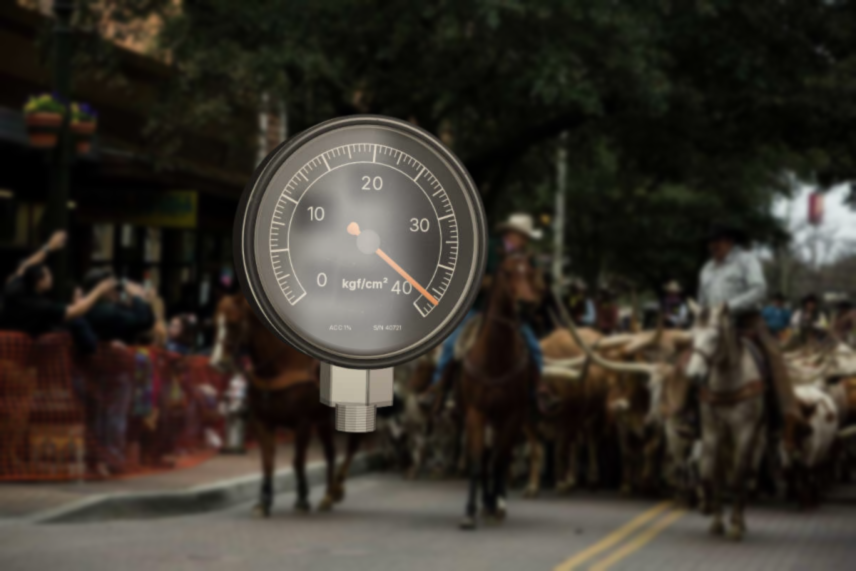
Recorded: {"value": 38.5, "unit": "kg/cm²"}
